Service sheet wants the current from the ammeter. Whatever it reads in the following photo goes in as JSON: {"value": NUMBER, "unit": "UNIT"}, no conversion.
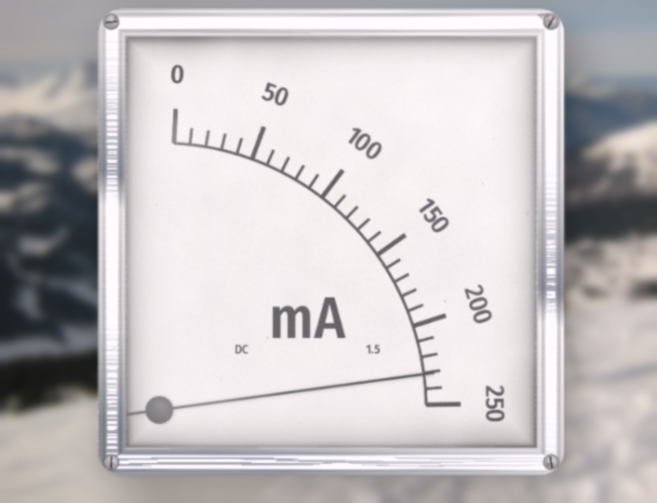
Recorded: {"value": 230, "unit": "mA"}
